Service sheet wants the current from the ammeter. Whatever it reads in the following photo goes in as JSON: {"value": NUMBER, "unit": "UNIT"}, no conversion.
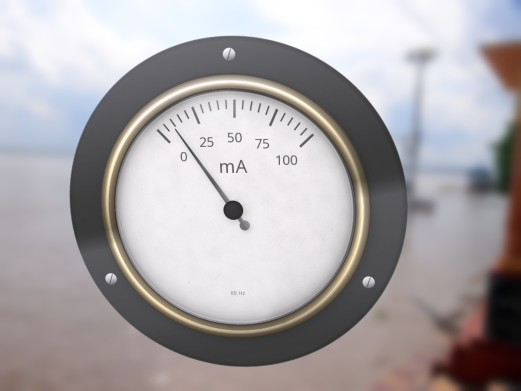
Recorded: {"value": 10, "unit": "mA"}
